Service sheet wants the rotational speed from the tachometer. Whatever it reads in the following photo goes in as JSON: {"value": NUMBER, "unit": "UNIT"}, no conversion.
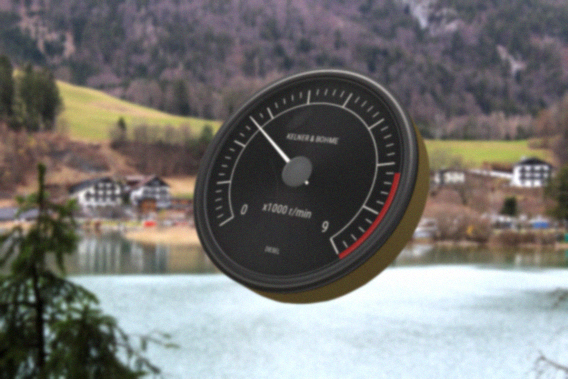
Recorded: {"value": 2600, "unit": "rpm"}
